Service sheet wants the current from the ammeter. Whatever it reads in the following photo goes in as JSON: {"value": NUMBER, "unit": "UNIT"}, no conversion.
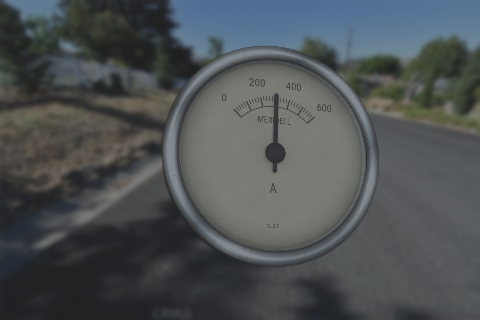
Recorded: {"value": 300, "unit": "A"}
